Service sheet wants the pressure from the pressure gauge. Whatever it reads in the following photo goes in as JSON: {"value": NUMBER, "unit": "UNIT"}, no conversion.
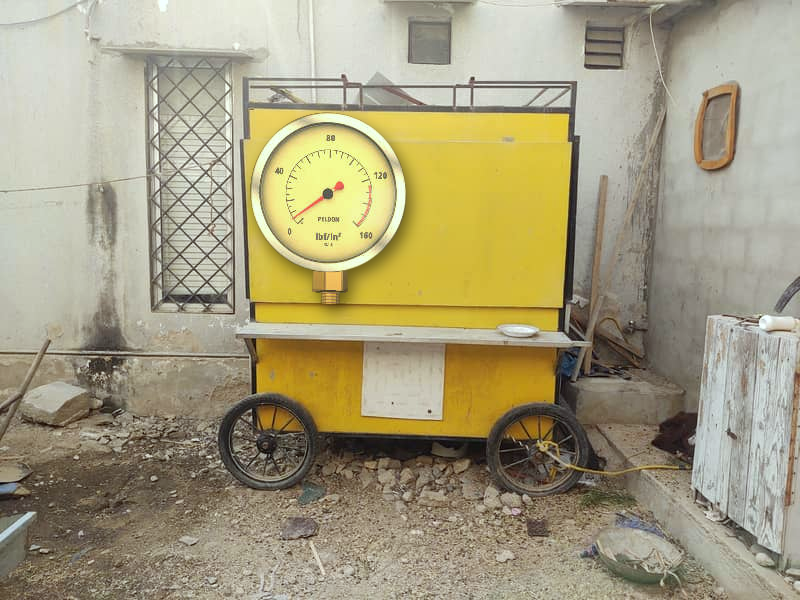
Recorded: {"value": 5, "unit": "psi"}
